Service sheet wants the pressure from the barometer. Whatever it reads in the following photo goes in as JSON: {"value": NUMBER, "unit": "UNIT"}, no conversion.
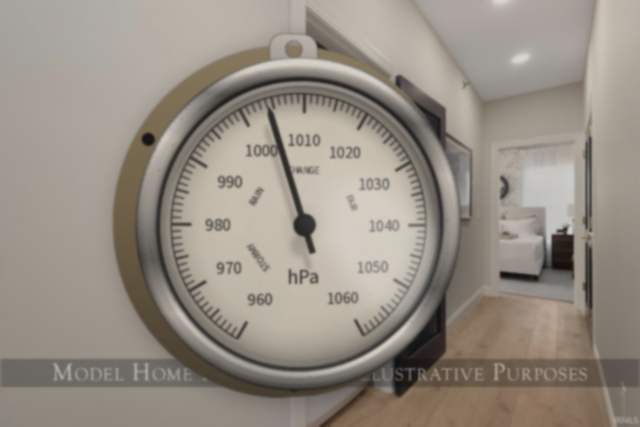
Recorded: {"value": 1004, "unit": "hPa"}
